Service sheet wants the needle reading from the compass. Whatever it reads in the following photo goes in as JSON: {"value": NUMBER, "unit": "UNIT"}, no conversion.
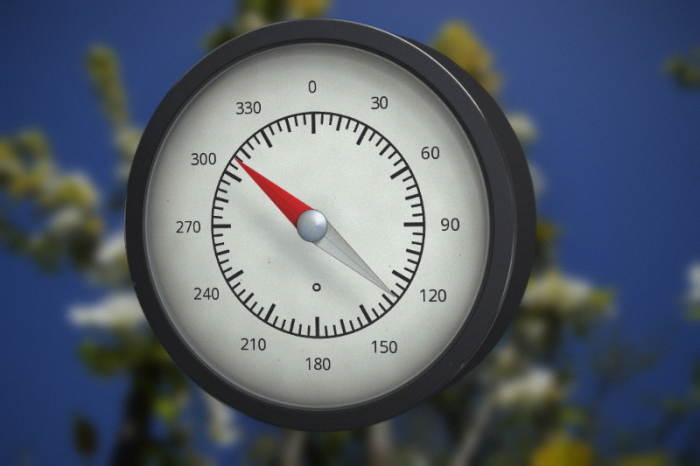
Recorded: {"value": 310, "unit": "°"}
